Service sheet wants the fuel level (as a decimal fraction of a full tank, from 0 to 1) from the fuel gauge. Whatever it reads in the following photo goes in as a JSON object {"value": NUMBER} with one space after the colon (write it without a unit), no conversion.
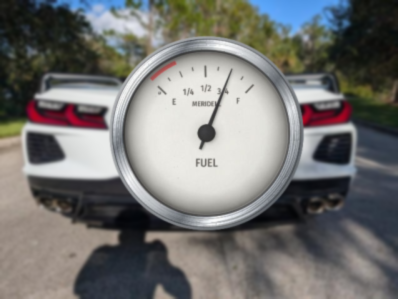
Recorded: {"value": 0.75}
